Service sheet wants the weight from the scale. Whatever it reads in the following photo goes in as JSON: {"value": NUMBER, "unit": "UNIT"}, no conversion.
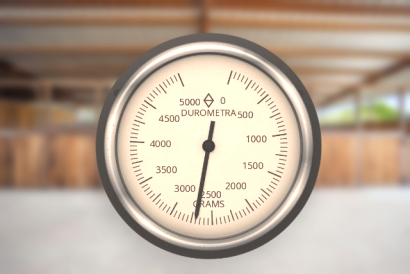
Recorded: {"value": 2700, "unit": "g"}
